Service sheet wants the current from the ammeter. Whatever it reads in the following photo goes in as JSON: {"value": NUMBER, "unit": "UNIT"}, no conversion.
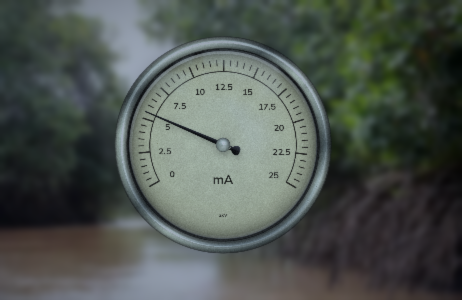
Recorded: {"value": 5.5, "unit": "mA"}
